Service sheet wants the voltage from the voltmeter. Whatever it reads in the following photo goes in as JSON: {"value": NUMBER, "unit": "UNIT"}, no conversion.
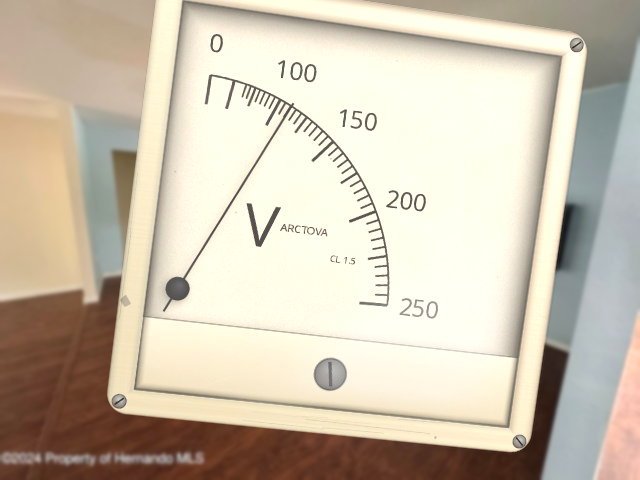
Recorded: {"value": 110, "unit": "V"}
